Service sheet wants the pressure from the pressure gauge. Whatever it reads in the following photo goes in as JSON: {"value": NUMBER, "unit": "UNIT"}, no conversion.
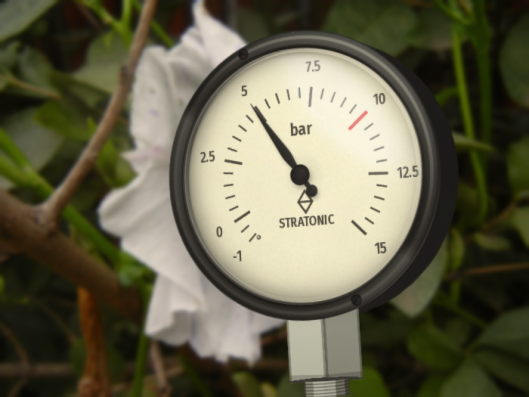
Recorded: {"value": 5, "unit": "bar"}
